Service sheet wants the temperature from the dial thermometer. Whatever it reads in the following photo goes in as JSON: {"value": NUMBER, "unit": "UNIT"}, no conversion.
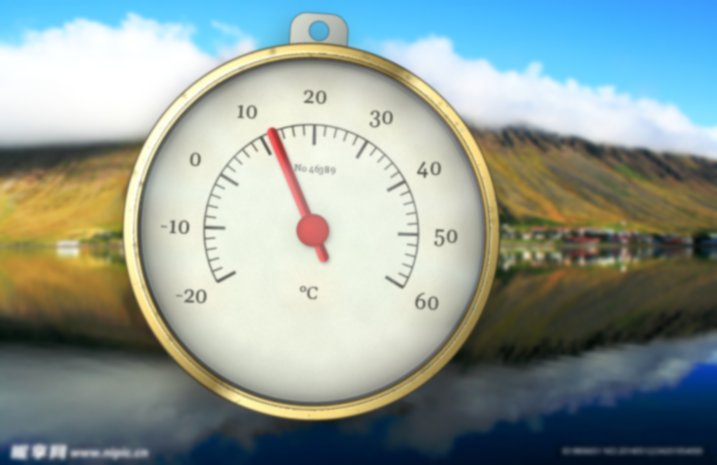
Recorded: {"value": 12, "unit": "°C"}
